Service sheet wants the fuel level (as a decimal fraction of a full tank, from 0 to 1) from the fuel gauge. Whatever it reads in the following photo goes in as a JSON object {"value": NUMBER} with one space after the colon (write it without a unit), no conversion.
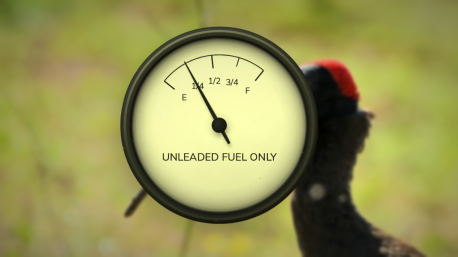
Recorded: {"value": 0.25}
